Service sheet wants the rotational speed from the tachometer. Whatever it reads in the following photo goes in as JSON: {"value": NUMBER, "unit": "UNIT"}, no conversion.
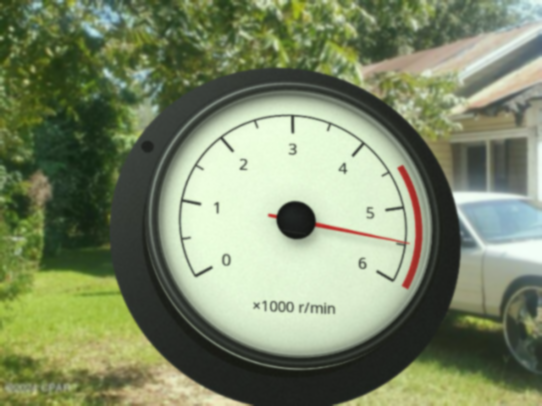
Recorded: {"value": 5500, "unit": "rpm"}
